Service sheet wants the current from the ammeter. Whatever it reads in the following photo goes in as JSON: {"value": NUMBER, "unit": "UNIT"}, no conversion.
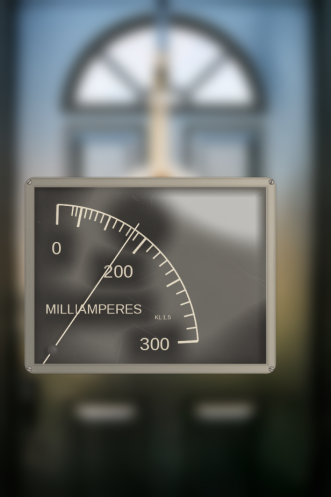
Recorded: {"value": 185, "unit": "mA"}
